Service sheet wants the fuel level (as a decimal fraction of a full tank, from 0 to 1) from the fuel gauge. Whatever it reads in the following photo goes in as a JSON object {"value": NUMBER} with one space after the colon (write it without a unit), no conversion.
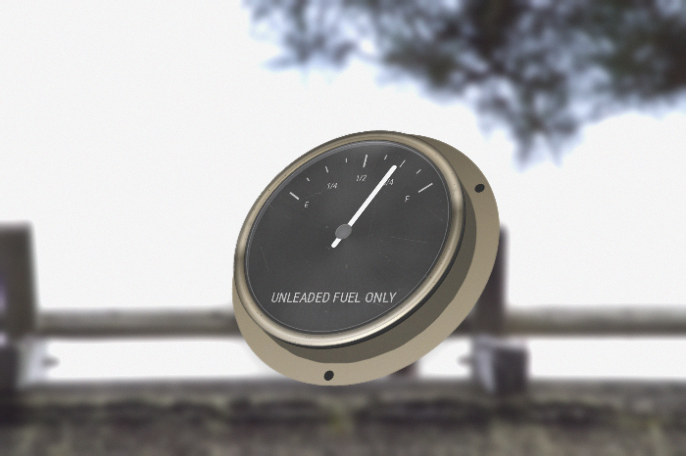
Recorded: {"value": 0.75}
